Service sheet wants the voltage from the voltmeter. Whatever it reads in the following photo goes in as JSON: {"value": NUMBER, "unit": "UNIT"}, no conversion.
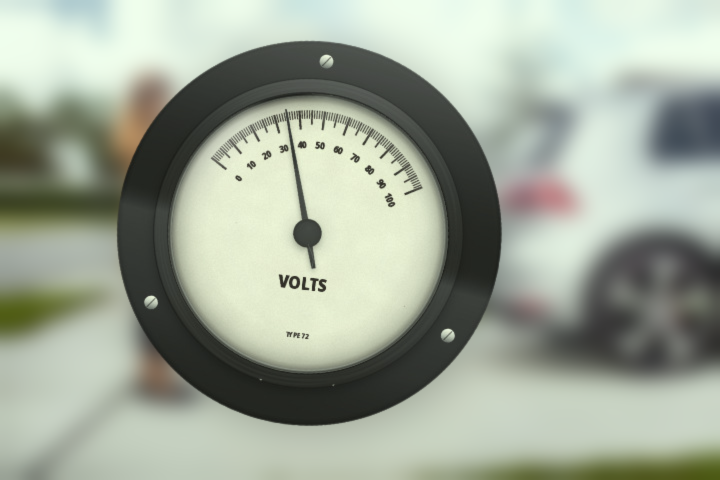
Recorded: {"value": 35, "unit": "V"}
